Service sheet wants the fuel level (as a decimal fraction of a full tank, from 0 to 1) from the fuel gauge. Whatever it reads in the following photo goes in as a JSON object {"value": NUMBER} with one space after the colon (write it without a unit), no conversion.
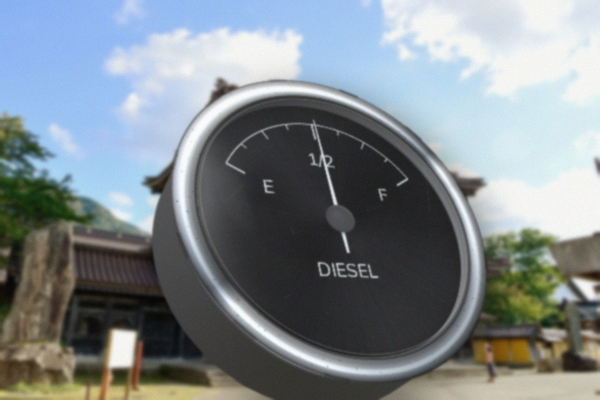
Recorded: {"value": 0.5}
